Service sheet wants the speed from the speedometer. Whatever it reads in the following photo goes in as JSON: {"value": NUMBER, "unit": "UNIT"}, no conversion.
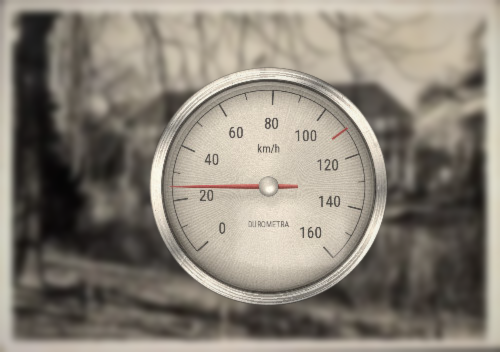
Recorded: {"value": 25, "unit": "km/h"}
